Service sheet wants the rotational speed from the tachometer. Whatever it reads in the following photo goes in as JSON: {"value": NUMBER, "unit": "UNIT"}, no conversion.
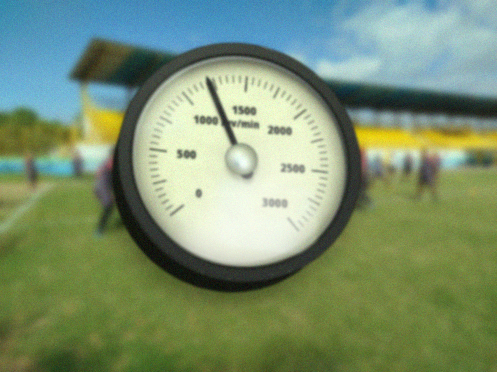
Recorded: {"value": 1200, "unit": "rpm"}
